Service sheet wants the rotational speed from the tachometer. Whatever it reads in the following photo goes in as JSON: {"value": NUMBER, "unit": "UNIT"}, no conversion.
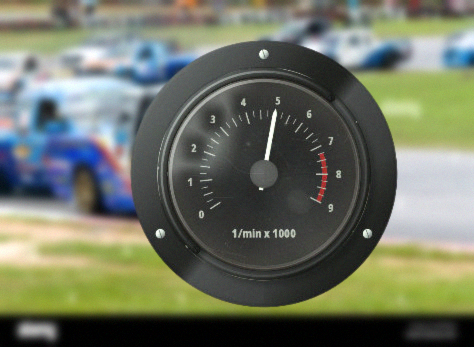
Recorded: {"value": 5000, "unit": "rpm"}
